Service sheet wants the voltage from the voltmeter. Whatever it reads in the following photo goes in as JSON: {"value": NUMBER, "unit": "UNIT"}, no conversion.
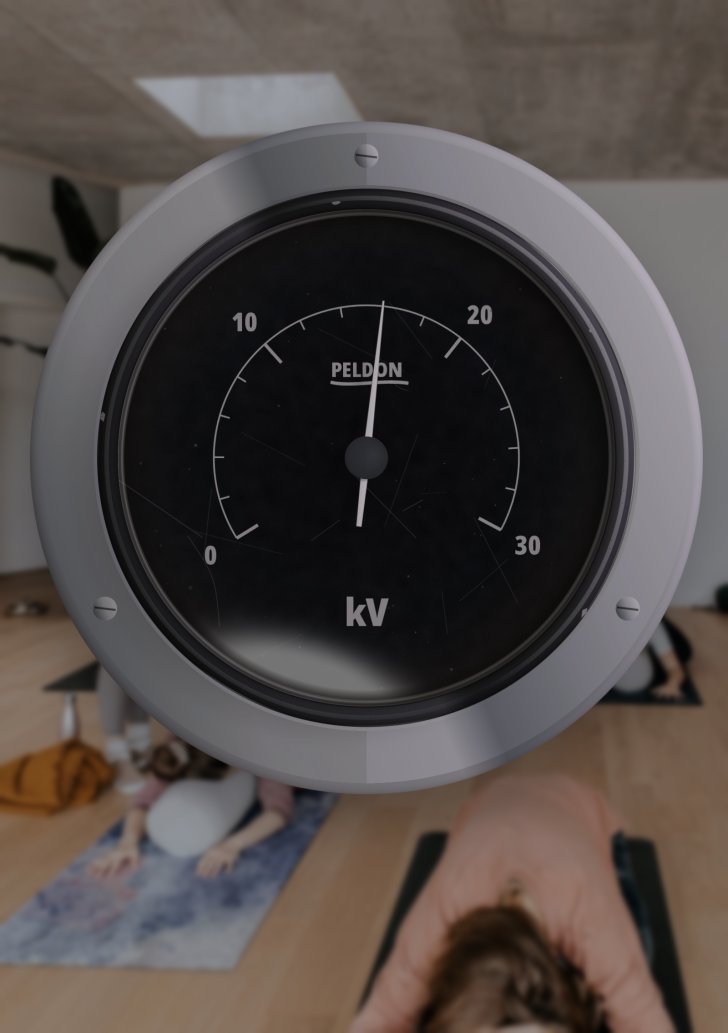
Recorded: {"value": 16, "unit": "kV"}
